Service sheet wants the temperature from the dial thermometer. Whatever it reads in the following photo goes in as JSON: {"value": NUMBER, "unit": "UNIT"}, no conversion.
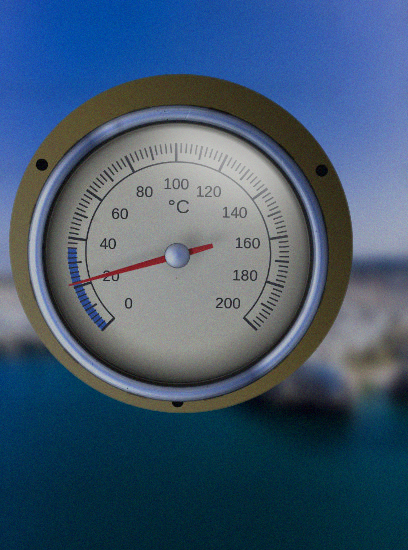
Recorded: {"value": 22, "unit": "°C"}
